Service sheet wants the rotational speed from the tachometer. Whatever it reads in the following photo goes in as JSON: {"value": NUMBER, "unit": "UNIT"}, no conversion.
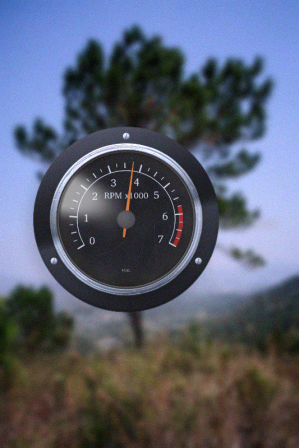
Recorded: {"value": 3750, "unit": "rpm"}
